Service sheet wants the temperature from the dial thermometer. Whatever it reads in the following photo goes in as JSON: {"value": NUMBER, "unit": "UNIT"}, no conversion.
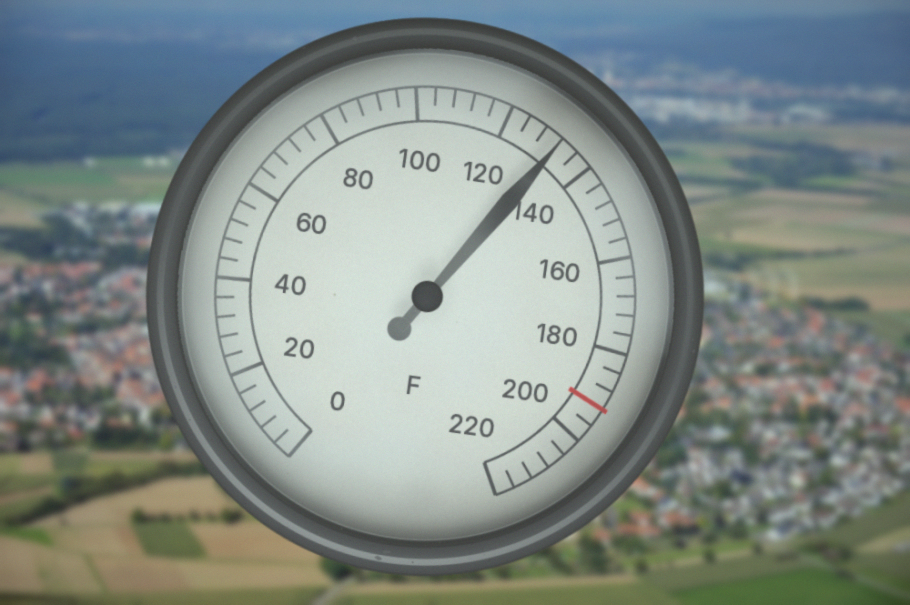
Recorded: {"value": 132, "unit": "°F"}
